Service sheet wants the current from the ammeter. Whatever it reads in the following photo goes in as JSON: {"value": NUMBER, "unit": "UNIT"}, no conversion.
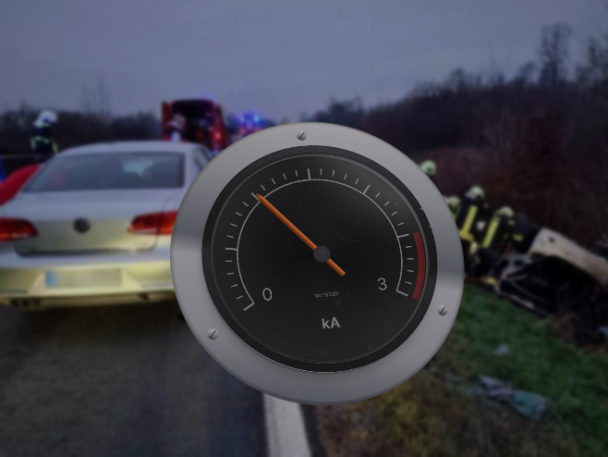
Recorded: {"value": 1, "unit": "kA"}
